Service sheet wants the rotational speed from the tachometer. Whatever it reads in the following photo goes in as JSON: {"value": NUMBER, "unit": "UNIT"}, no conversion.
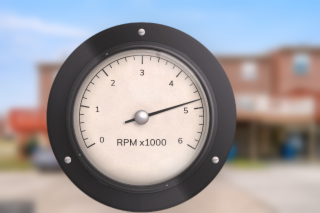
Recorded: {"value": 4800, "unit": "rpm"}
